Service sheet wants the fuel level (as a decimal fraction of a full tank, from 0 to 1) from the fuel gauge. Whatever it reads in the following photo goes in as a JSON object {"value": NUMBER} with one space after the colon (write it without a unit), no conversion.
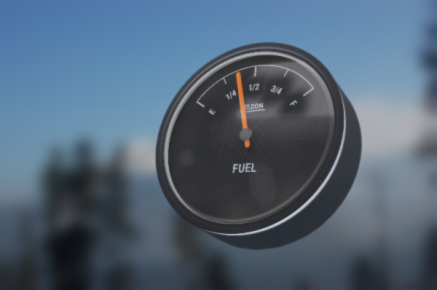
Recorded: {"value": 0.375}
